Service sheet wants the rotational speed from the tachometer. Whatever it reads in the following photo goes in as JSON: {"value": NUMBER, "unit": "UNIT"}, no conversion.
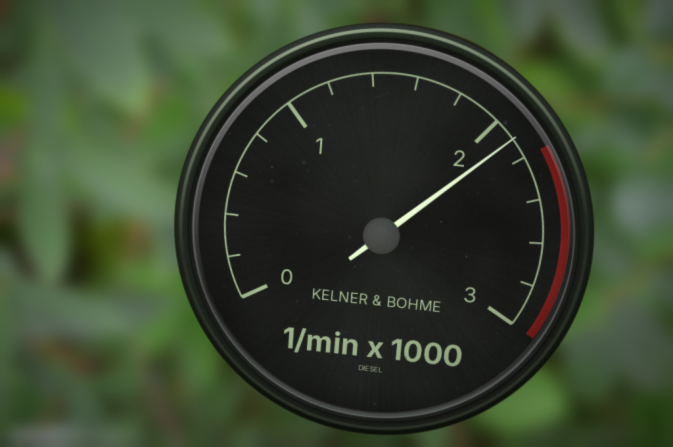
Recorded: {"value": 2100, "unit": "rpm"}
